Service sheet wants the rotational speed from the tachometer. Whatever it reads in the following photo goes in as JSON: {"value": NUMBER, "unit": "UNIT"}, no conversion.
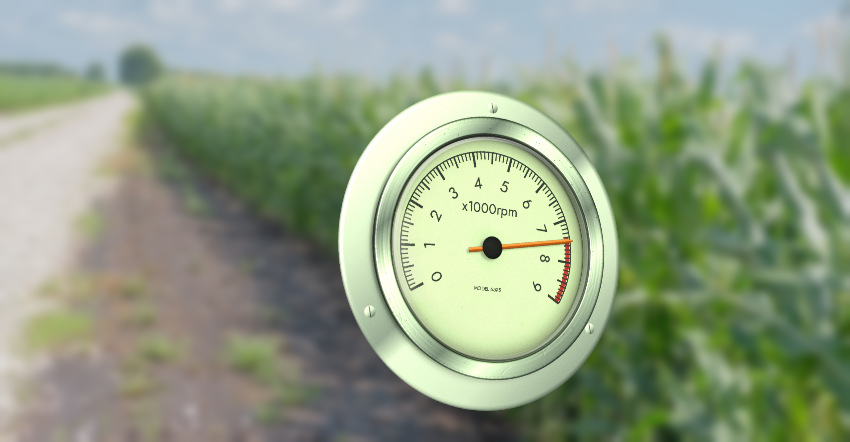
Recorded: {"value": 7500, "unit": "rpm"}
